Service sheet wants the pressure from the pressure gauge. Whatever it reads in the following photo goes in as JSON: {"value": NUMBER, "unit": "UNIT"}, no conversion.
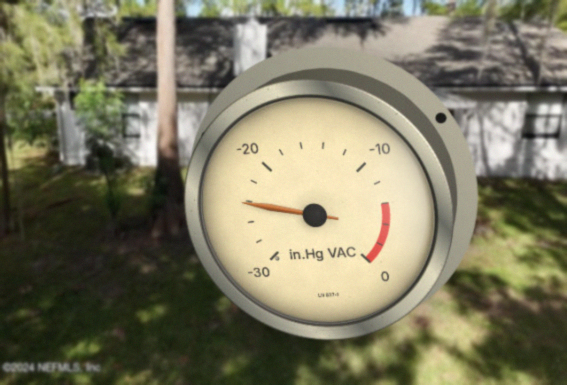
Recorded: {"value": -24, "unit": "inHg"}
